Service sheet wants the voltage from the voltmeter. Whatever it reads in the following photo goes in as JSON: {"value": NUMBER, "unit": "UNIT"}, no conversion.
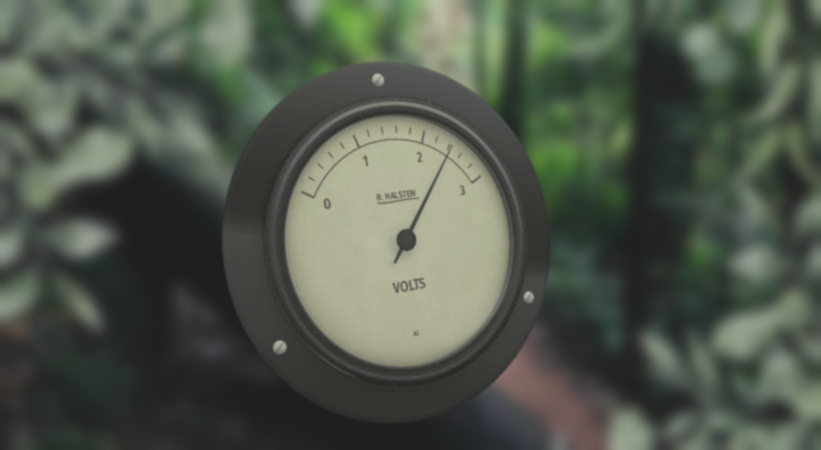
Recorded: {"value": 2.4, "unit": "V"}
